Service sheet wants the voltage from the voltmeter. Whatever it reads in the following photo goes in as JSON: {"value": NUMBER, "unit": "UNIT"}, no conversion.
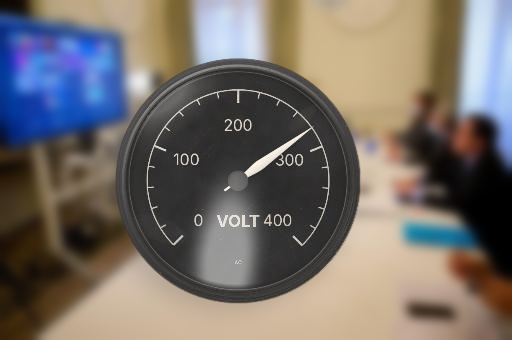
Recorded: {"value": 280, "unit": "V"}
